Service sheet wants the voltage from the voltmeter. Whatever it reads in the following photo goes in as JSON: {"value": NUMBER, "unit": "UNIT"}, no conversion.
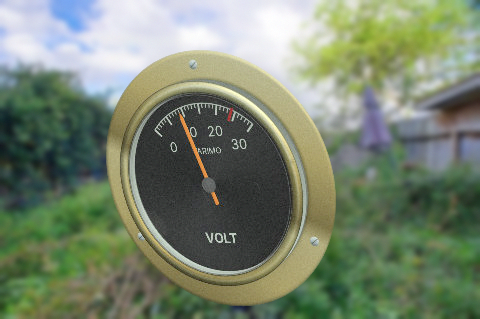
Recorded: {"value": 10, "unit": "V"}
